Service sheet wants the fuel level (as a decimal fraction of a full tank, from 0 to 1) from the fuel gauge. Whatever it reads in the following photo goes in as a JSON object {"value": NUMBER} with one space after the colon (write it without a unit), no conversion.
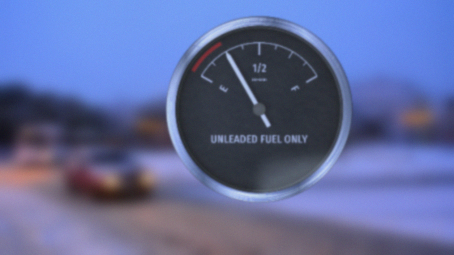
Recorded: {"value": 0.25}
